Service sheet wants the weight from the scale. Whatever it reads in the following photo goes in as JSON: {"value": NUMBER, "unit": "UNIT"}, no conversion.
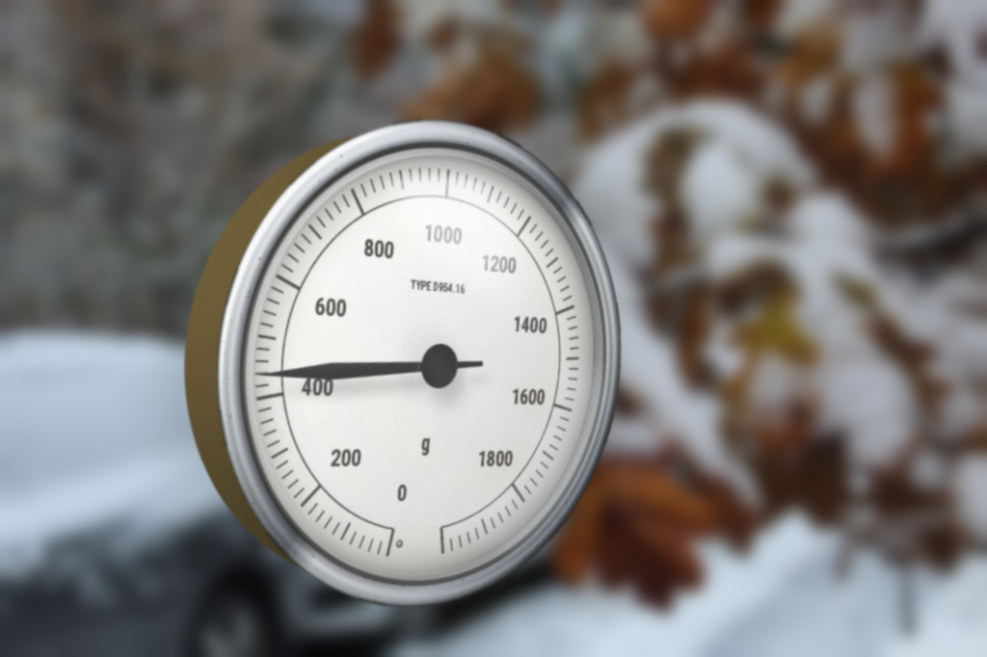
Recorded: {"value": 440, "unit": "g"}
